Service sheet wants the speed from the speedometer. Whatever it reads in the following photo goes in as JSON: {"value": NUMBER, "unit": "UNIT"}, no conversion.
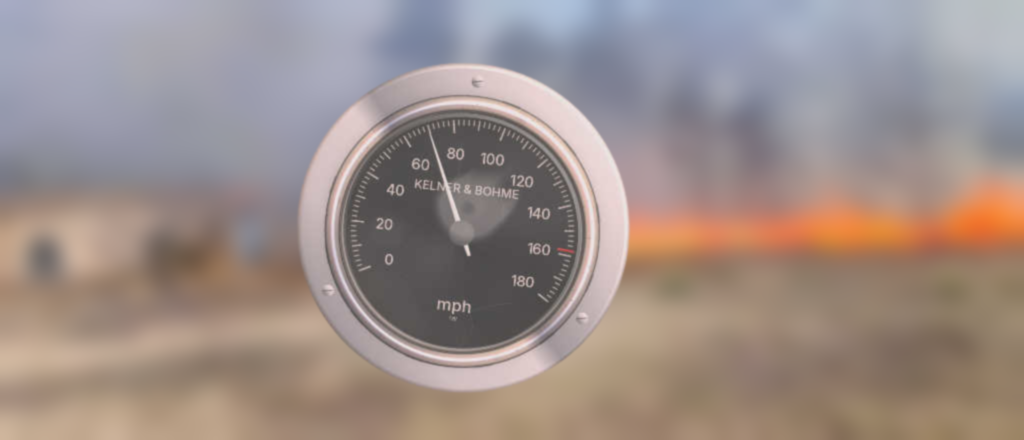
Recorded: {"value": 70, "unit": "mph"}
